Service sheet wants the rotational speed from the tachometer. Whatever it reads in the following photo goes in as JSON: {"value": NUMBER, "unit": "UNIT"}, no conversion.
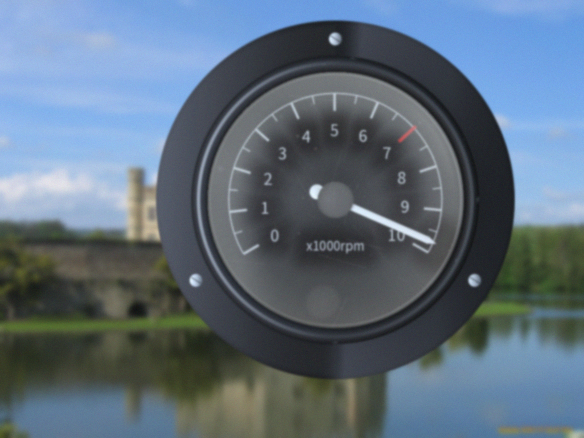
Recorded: {"value": 9750, "unit": "rpm"}
